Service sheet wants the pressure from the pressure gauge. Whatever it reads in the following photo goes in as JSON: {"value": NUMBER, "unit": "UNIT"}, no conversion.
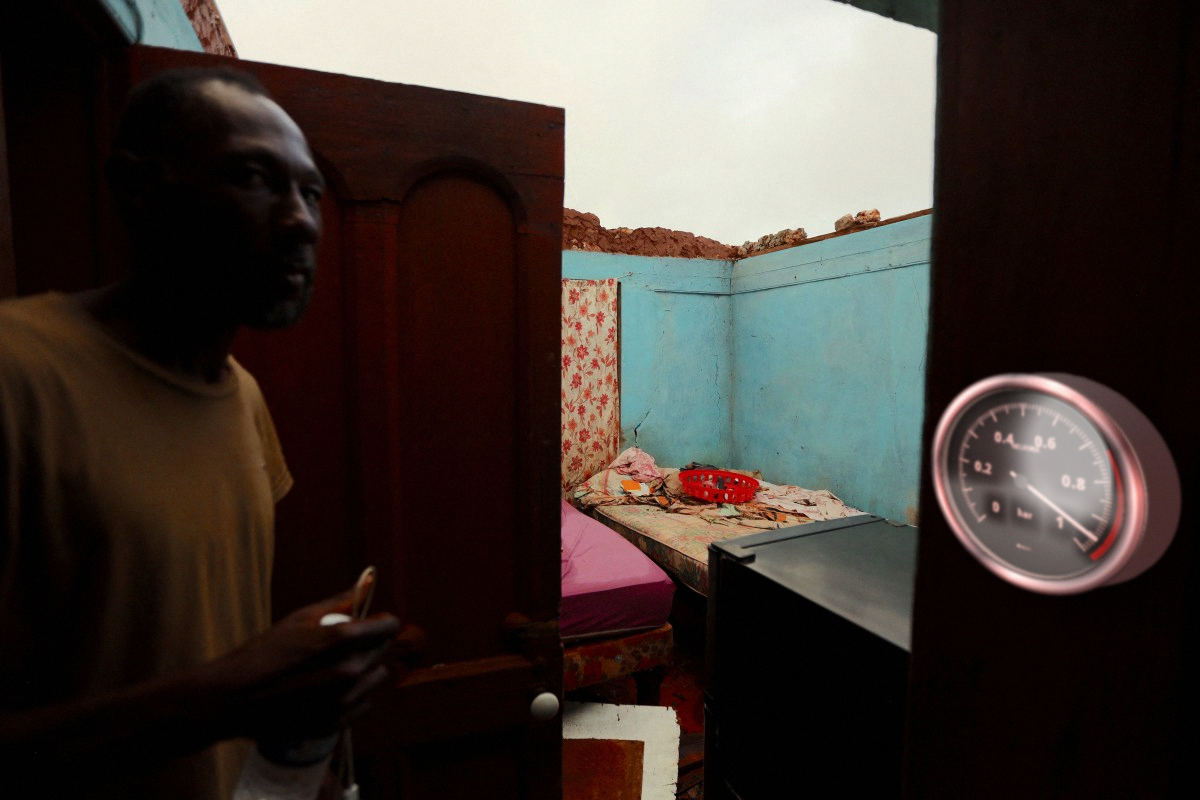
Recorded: {"value": 0.95, "unit": "bar"}
